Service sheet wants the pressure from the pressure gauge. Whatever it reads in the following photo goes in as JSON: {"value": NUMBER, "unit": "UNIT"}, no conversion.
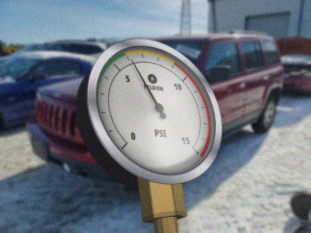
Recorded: {"value": 6, "unit": "psi"}
